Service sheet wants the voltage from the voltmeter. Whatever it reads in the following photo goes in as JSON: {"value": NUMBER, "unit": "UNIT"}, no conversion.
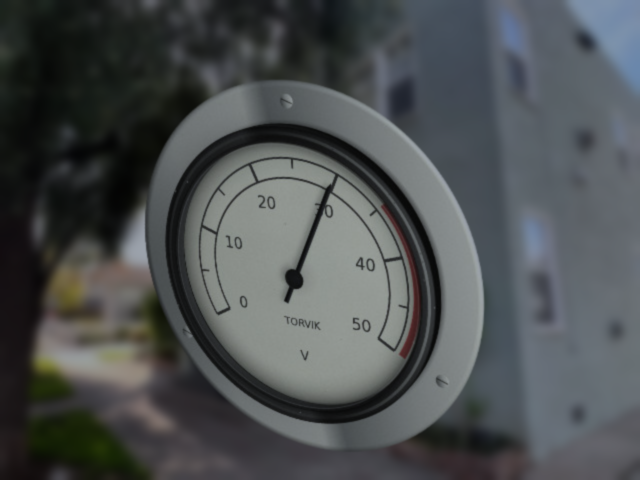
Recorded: {"value": 30, "unit": "V"}
